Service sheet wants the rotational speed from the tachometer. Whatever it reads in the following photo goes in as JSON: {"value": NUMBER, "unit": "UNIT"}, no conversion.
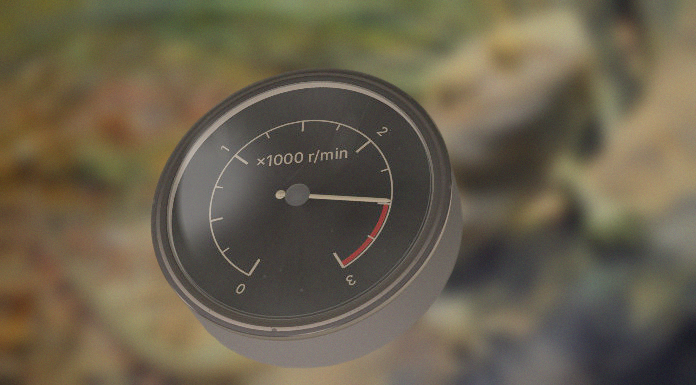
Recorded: {"value": 2500, "unit": "rpm"}
